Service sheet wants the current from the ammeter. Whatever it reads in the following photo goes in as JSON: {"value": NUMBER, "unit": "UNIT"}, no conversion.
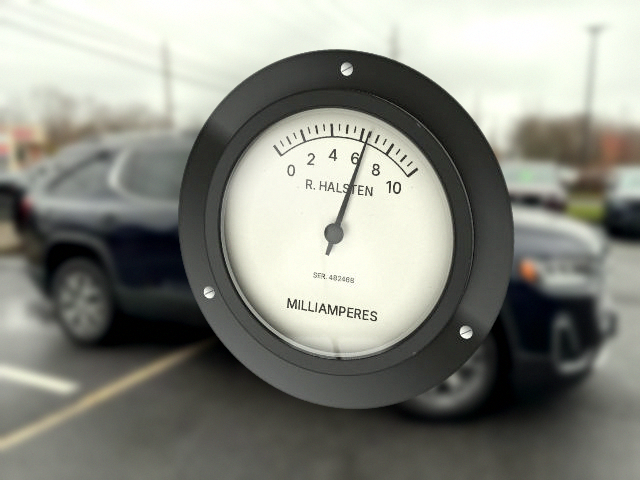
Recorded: {"value": 6.5, "unit": "mA"}
